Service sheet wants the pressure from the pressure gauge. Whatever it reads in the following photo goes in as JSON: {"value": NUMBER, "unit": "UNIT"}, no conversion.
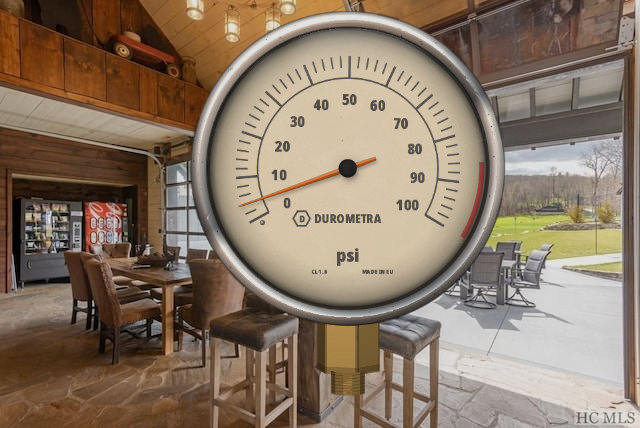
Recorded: {"value": 4, "unit": "psi"}
